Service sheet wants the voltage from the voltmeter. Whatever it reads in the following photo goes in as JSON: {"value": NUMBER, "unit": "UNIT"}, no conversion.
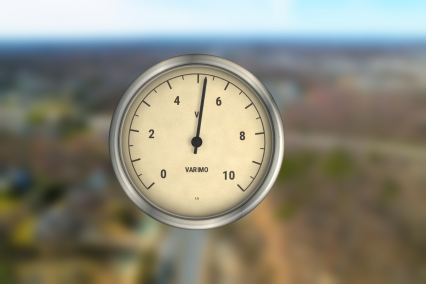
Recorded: {"value": 5.25, "unit": "V"}
